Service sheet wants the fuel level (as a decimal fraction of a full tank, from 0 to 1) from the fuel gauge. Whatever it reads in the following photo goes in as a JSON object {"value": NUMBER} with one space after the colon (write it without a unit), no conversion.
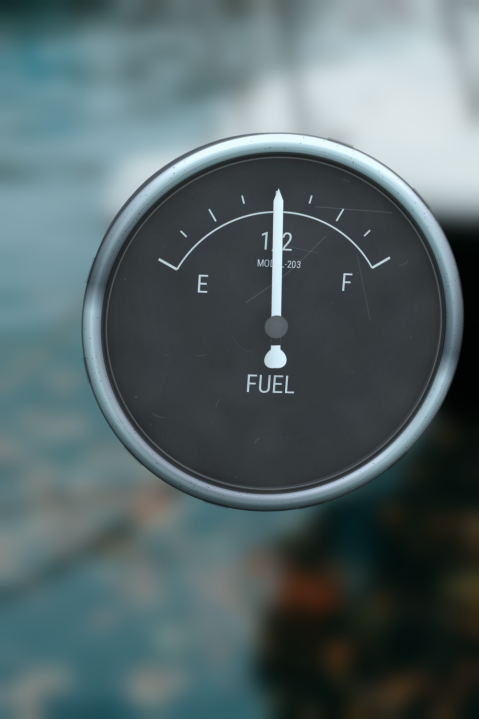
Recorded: {"value": 0.5}
